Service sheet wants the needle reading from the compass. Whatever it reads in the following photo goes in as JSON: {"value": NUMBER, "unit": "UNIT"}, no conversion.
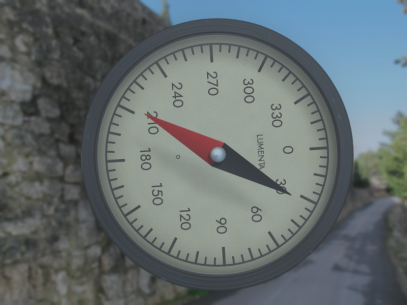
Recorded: {"value": 212.5, "unit": "°"}
